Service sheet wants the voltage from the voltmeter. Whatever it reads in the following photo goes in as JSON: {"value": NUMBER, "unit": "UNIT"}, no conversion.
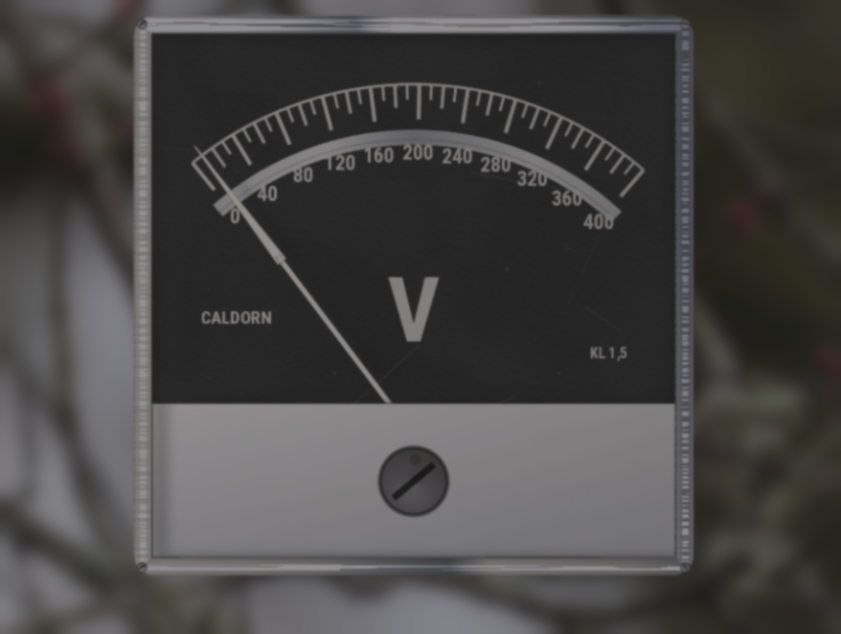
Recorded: {"value": 10, "unit": "V"}
